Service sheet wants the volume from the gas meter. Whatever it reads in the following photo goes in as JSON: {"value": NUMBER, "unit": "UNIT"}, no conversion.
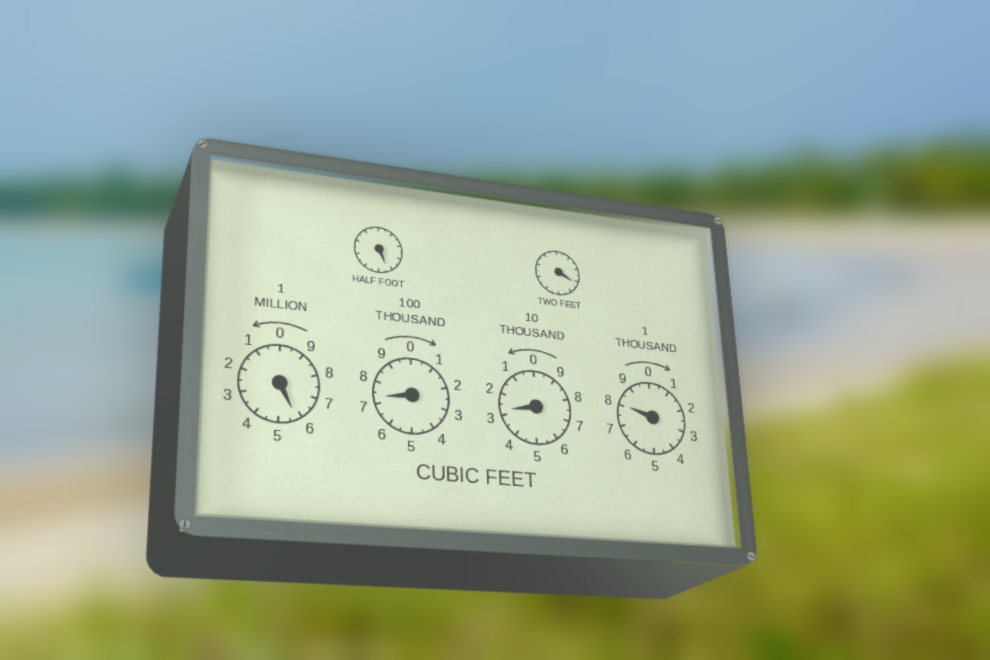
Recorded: {"value": 572800, "unit": "ft³"}
